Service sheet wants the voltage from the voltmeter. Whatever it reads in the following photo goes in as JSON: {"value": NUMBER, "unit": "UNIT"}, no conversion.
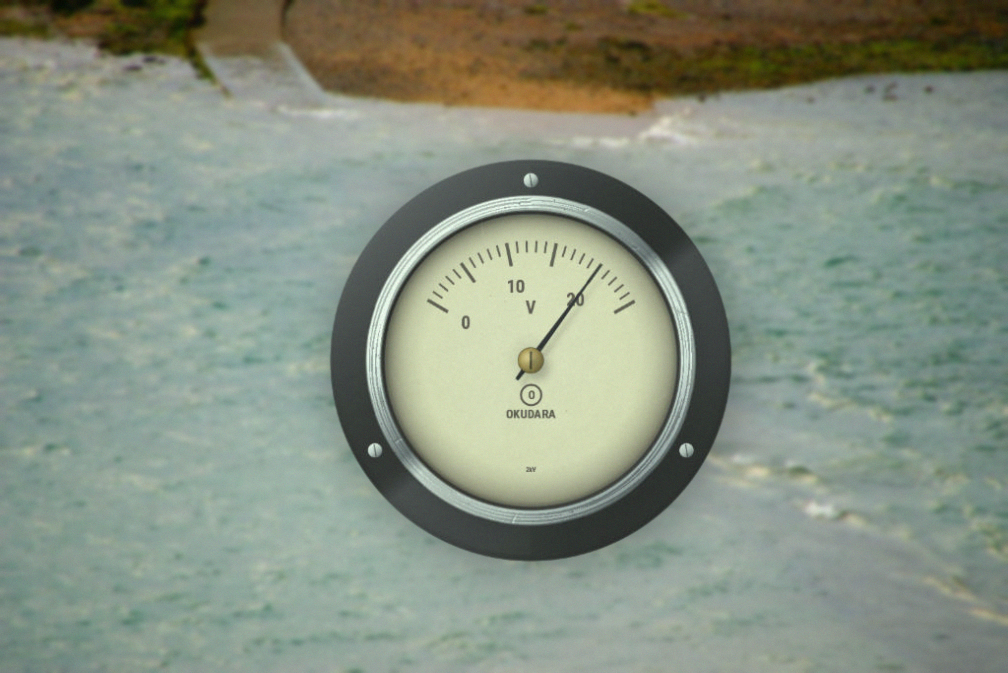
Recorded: {"value": 20, "unit": "V"}
